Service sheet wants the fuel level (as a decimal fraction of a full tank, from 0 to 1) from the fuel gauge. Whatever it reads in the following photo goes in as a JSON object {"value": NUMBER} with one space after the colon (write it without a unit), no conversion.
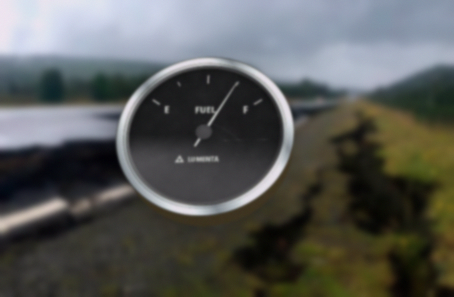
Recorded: {"value": 0.75}
